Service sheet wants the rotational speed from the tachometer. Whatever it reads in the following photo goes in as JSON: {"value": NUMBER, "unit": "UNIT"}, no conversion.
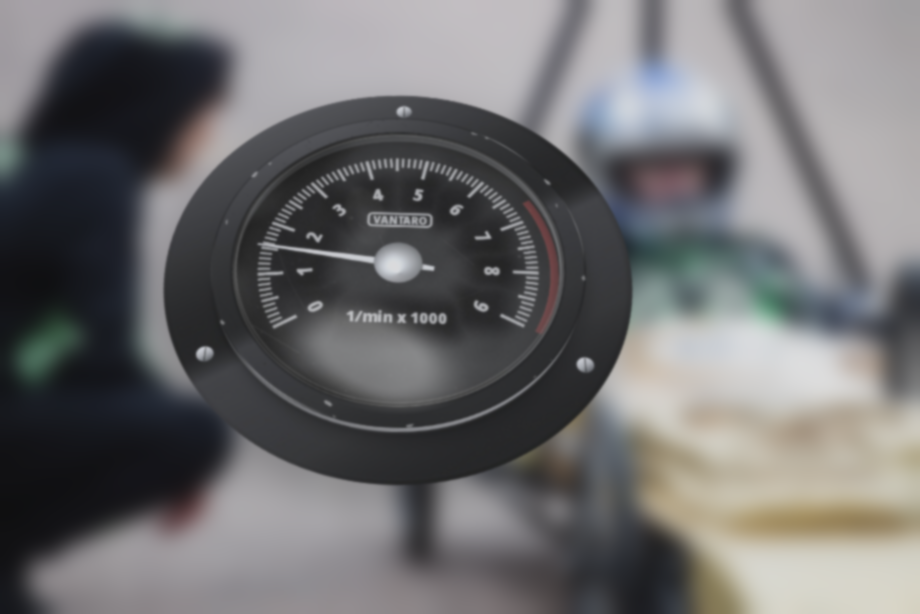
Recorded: {"value": 1500, "unit": "rpm"}
